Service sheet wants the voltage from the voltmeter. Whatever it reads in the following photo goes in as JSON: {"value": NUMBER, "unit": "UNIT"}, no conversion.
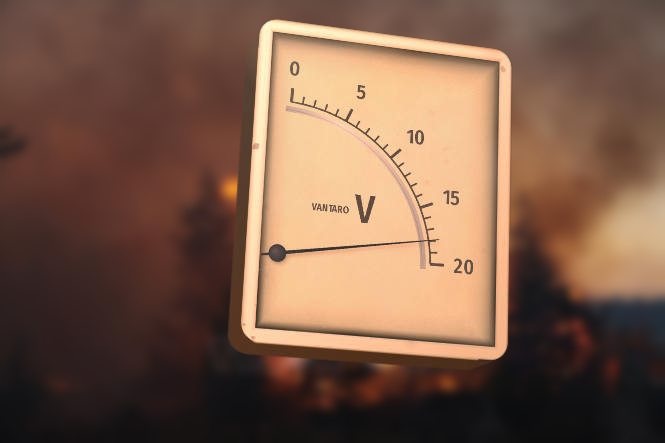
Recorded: {"value": 18, "unit": "V"}
